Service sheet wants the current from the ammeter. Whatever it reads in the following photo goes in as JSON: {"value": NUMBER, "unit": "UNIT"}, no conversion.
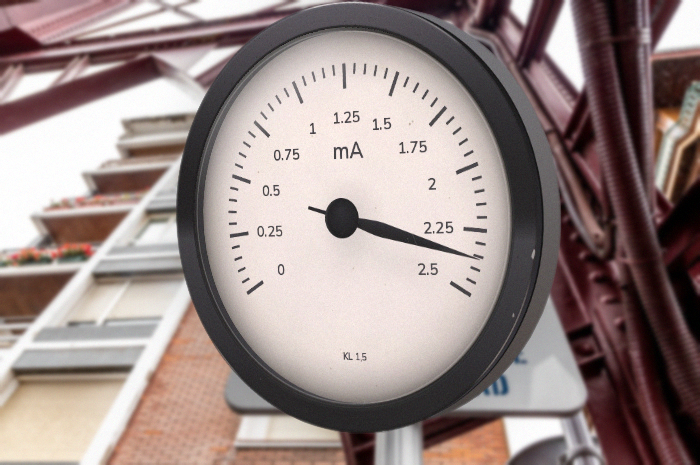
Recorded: {"value": 2.35, "unit": "mA"}
